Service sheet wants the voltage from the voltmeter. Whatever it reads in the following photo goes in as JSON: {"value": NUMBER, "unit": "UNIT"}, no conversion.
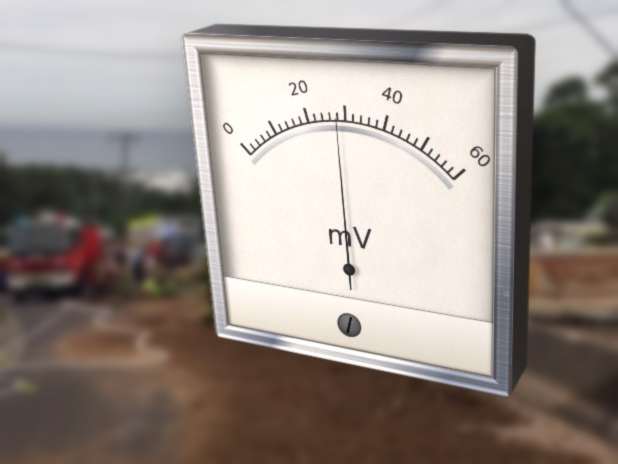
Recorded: {"value": 28, "unit": "mV"}
